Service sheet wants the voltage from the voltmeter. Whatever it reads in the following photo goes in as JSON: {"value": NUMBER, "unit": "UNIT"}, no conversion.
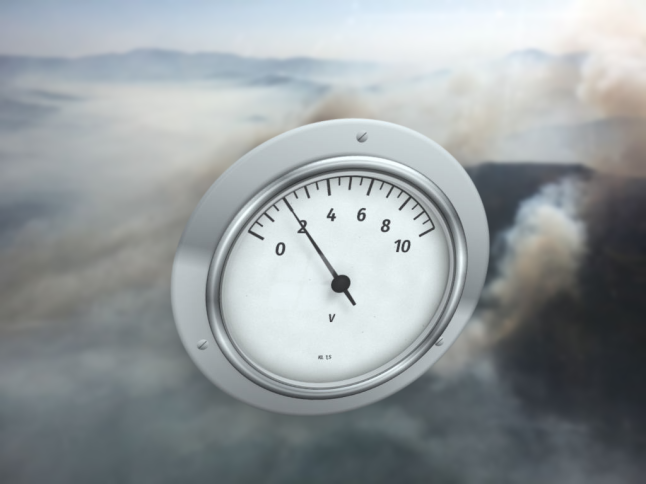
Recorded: {"value": 2, "unit": "V"}
